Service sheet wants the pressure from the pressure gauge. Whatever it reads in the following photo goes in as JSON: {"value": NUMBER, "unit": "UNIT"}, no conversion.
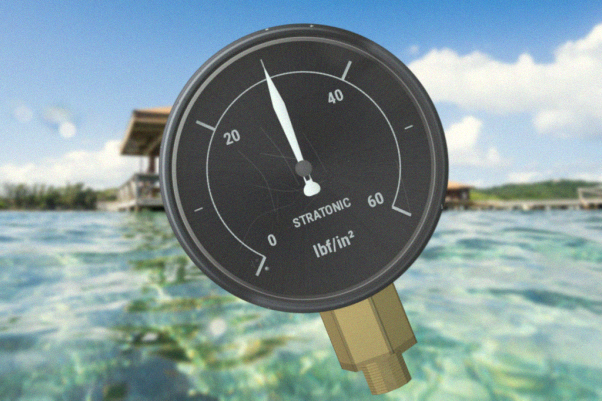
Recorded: {"value": 30, "unit": "psi"}
